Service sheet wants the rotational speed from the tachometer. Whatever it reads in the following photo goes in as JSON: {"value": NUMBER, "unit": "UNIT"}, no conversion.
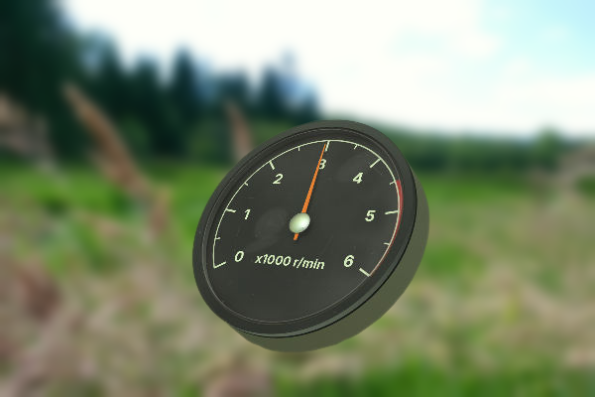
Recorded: {"value": 3000, "unit": "rpm"}
